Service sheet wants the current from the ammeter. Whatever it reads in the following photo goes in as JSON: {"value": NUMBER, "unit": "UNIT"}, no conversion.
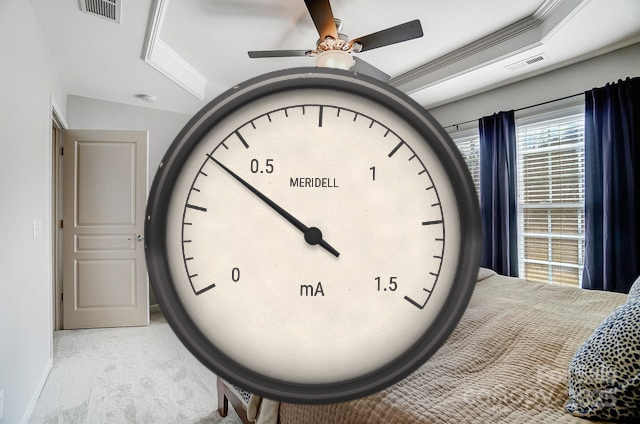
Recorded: {"value": 0.4, "unit": "mA"}
